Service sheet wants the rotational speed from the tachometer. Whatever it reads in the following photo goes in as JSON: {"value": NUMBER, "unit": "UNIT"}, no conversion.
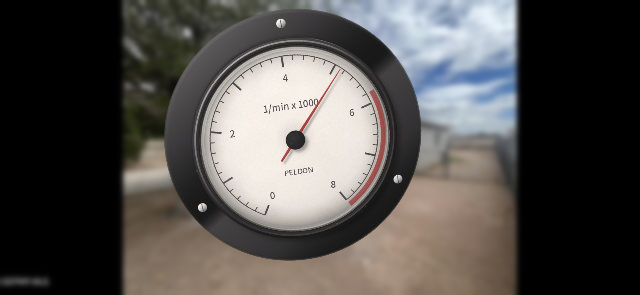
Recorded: {"value": 5100, "unit": "rpm"}
